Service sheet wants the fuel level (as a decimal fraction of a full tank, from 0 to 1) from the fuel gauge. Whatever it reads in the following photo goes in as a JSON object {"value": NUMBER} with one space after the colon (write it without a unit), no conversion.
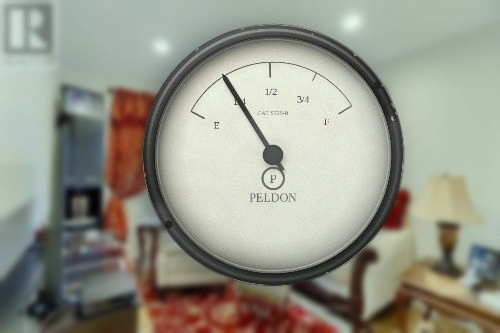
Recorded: {"value": 0.25}
